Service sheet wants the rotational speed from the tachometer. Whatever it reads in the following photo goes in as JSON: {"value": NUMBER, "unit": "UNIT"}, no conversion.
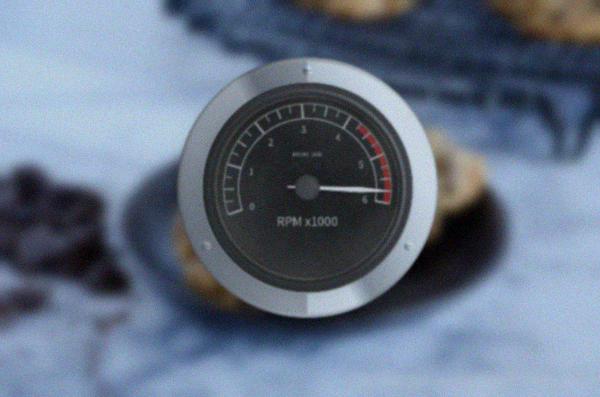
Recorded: {"value": 5750, "unit": "rpm"}
